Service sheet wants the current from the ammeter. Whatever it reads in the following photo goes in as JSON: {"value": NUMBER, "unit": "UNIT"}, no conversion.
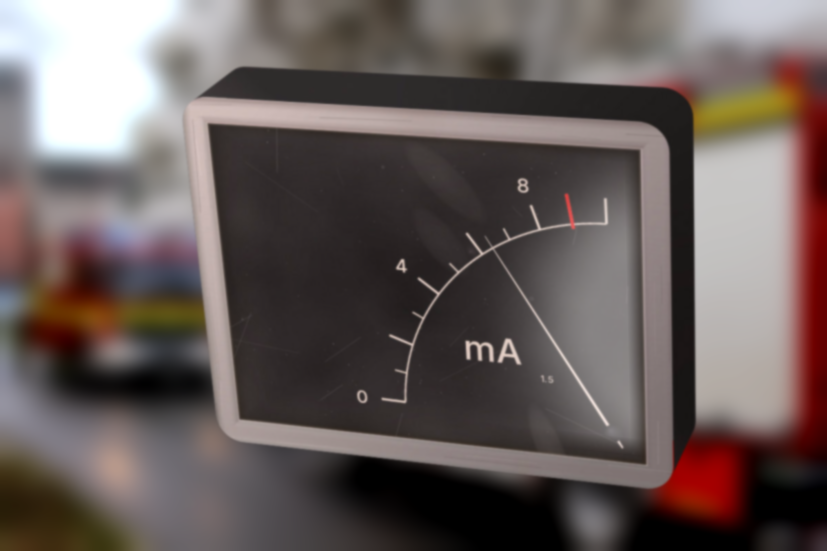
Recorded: {"value": 6.5, "unit": "mA"}
